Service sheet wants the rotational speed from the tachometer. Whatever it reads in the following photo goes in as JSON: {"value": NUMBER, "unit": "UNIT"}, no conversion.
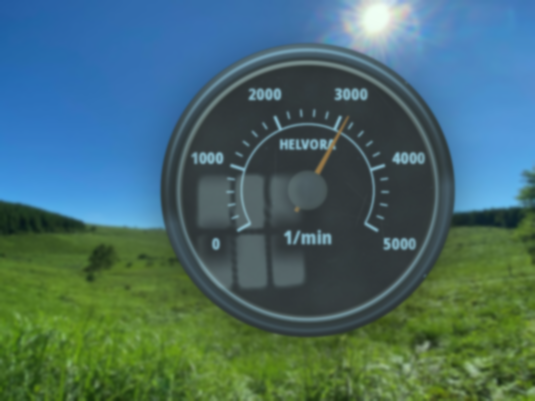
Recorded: {"value": 3100, "unit": "rpm"}
